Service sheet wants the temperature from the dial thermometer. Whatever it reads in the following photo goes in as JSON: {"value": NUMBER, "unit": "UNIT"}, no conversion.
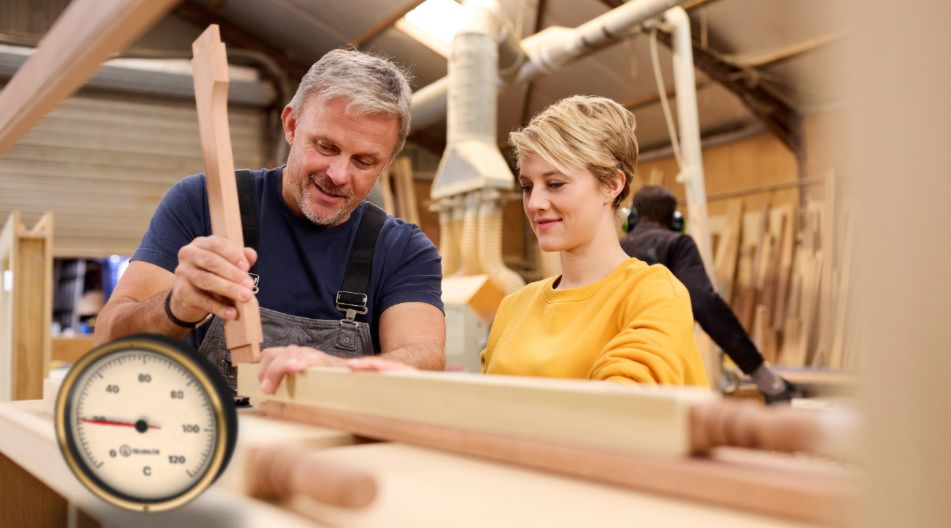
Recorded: {"value": 20, "unit": "°C"}
